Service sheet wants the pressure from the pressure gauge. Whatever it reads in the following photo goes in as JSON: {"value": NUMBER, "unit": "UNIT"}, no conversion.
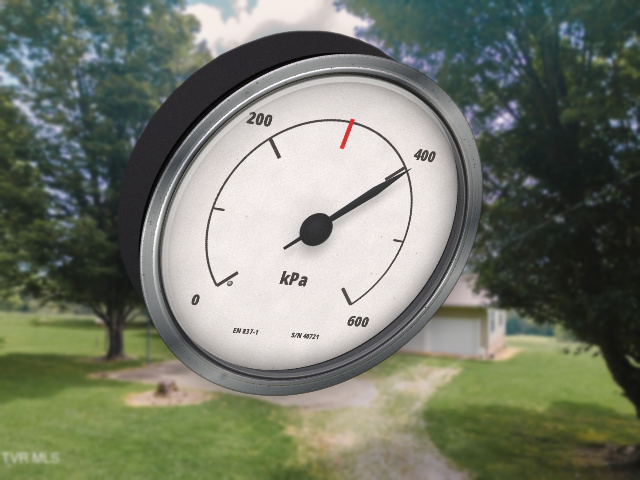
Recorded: {"value": 400, "unit": "kPa"}
